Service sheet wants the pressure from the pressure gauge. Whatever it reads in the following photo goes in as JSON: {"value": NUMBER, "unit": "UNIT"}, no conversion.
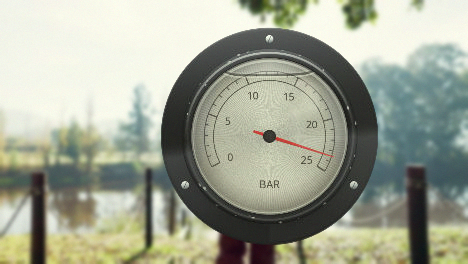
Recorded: {"value": 23.5, "unit": "bar"}
